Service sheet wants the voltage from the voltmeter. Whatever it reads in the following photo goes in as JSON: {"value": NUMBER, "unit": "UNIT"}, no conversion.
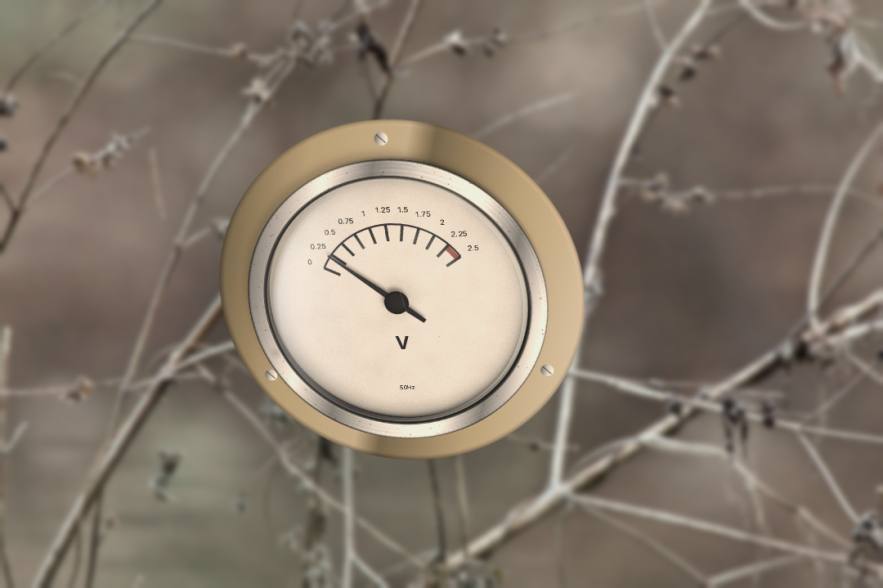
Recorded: {"value": 0.25, "unit": "V"}
